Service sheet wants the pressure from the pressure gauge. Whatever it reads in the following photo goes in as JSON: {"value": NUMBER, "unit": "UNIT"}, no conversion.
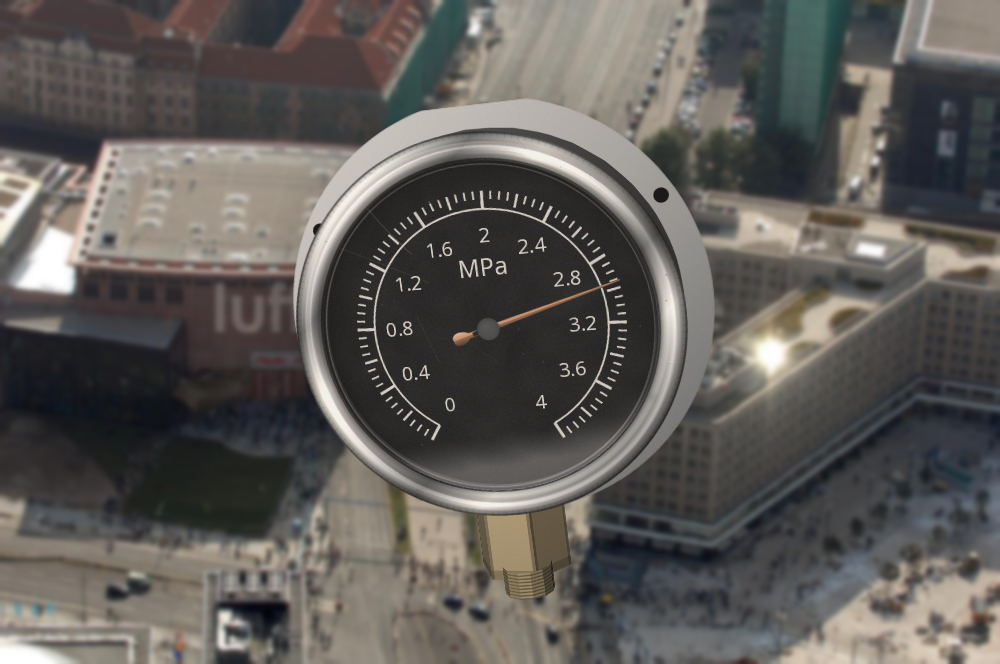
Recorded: {"value": 2.95, "unit": "MPa"}
